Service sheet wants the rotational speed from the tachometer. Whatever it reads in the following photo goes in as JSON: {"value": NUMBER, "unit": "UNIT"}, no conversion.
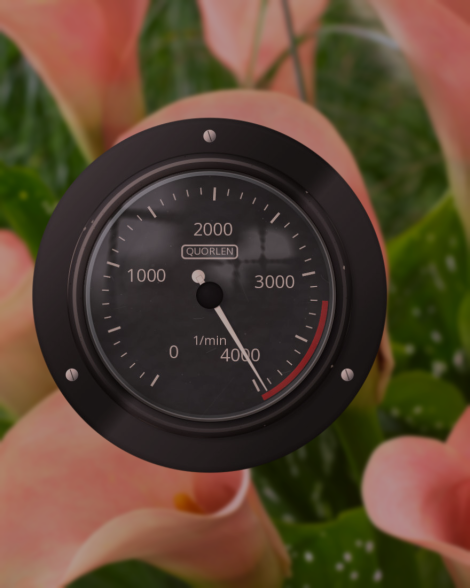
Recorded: {"value": 3950, "unit": "rpm"}
